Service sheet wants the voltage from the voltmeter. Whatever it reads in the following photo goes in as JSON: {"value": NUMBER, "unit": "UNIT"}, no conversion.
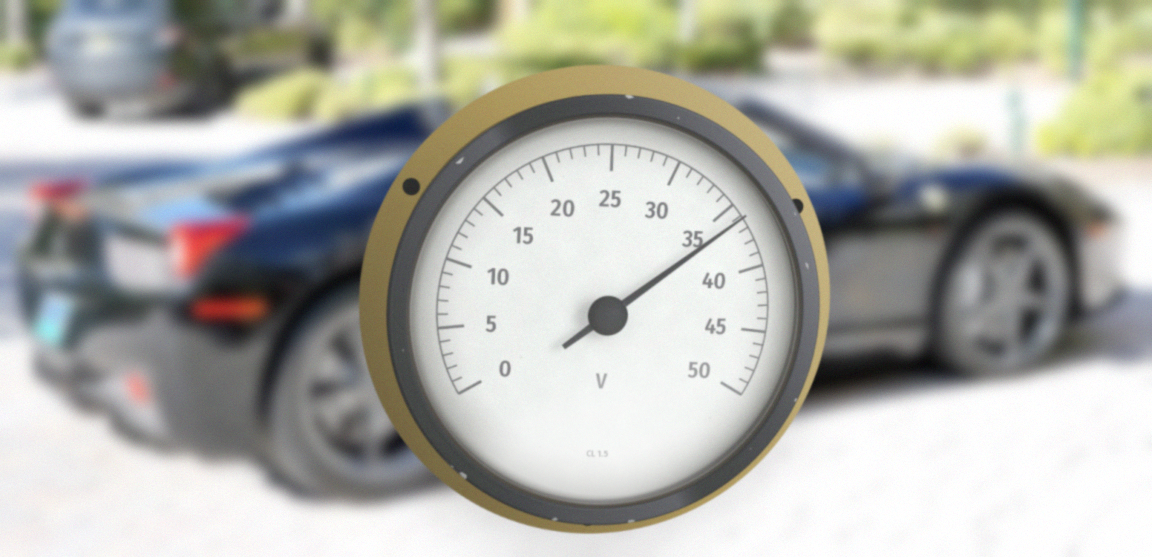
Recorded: {"value": 36, "unit": "V"}
